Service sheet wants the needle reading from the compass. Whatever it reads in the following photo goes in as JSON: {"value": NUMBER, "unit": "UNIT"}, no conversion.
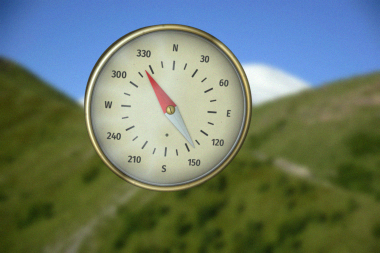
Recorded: {"value": 322.5, "unit": "°"}
